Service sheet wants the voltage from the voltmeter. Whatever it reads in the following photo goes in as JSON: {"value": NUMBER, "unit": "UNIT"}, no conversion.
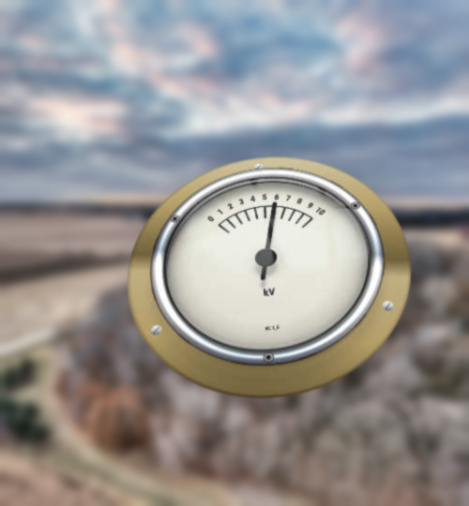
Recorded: {"value": 6, "unit": "kV"}
